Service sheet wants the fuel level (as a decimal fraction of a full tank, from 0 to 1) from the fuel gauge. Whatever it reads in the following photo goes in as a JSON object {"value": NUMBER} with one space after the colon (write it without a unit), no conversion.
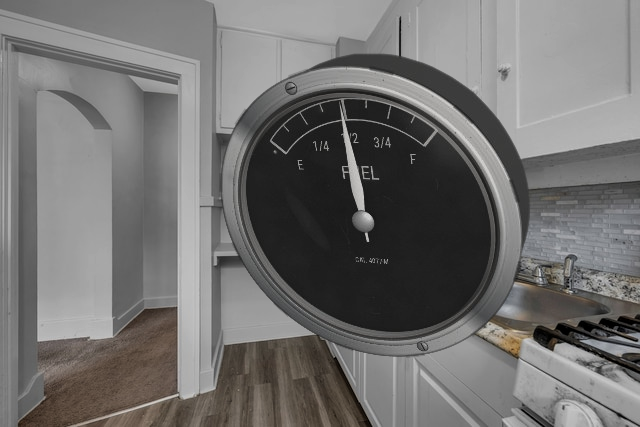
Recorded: {"value": 0.5}
